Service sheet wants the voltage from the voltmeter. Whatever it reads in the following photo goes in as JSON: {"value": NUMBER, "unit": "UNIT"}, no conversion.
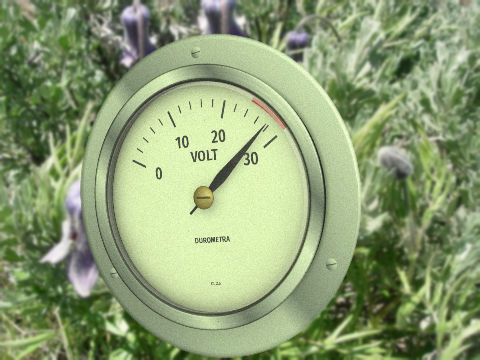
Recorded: {"value": 28, "unit": "V"}
